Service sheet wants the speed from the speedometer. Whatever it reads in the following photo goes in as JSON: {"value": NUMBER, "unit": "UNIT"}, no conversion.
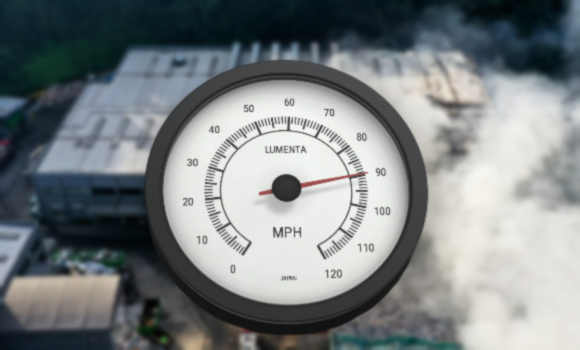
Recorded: {"value": 90, "unit": "mph"}
